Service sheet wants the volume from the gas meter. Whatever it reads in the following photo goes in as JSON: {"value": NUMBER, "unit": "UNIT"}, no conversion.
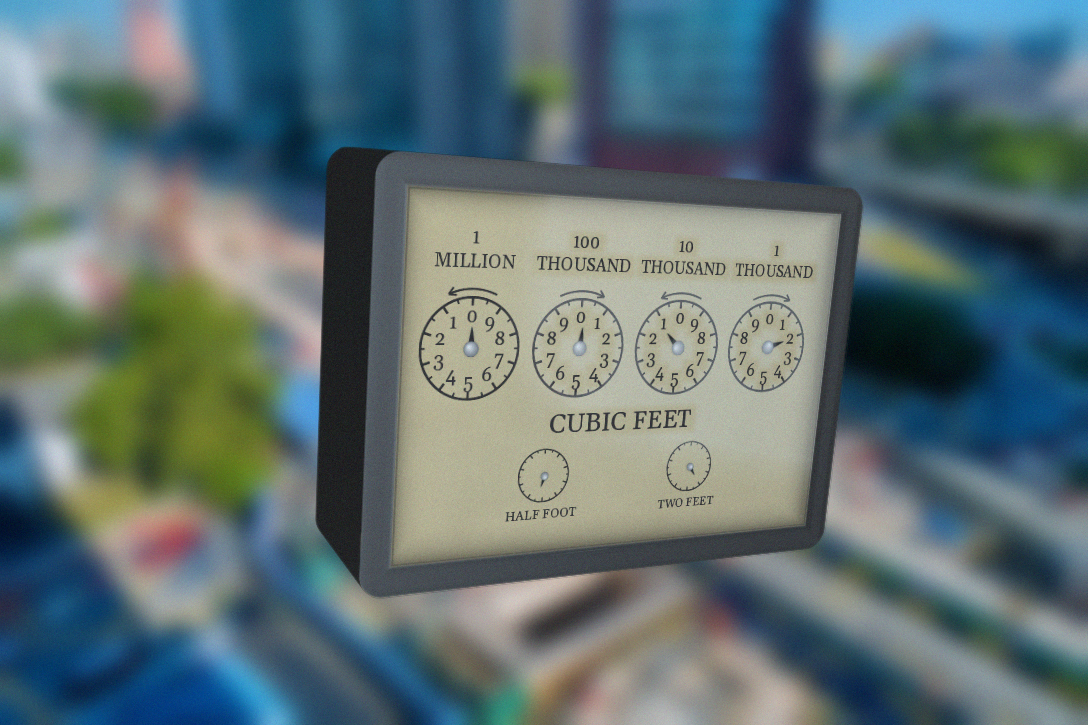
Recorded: {"value": 1200, "unit": "ft³"}
